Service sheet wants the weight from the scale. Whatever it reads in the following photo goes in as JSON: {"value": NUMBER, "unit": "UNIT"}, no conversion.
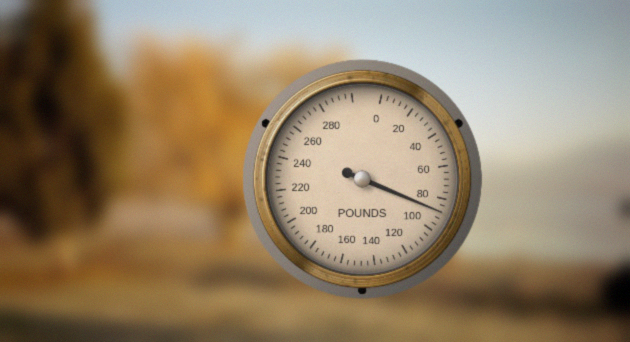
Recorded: {"value": 88, "unit": "lb"}
